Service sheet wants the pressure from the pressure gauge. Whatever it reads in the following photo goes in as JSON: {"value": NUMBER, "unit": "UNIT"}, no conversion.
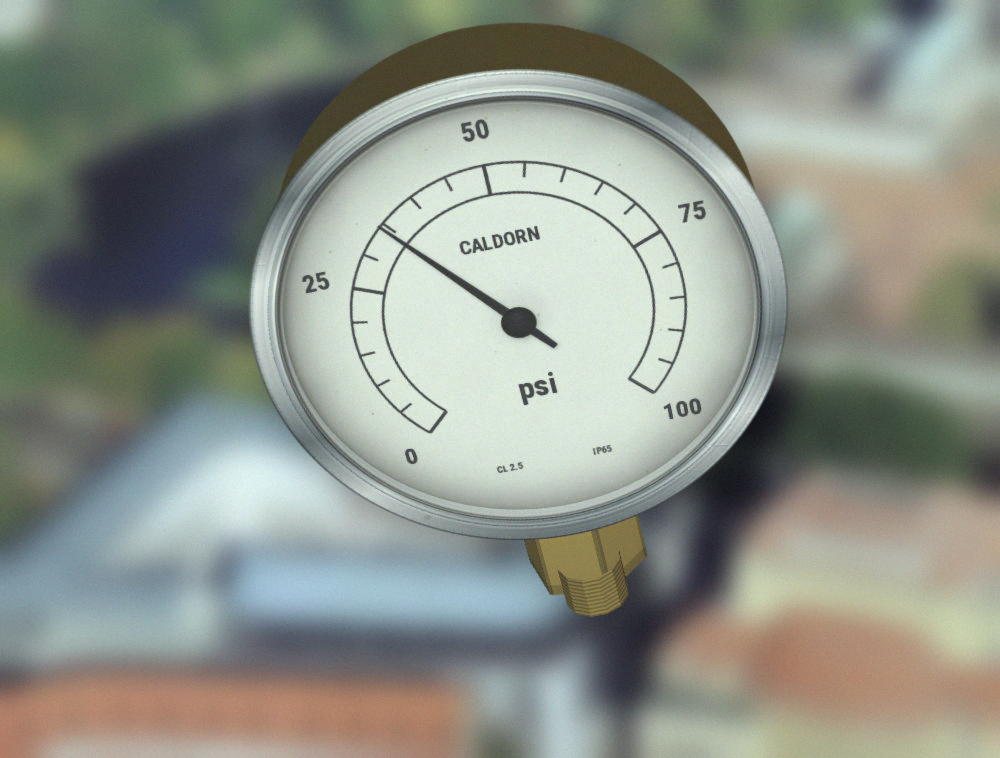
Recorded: {"value": 35, "unit": "psi"}
